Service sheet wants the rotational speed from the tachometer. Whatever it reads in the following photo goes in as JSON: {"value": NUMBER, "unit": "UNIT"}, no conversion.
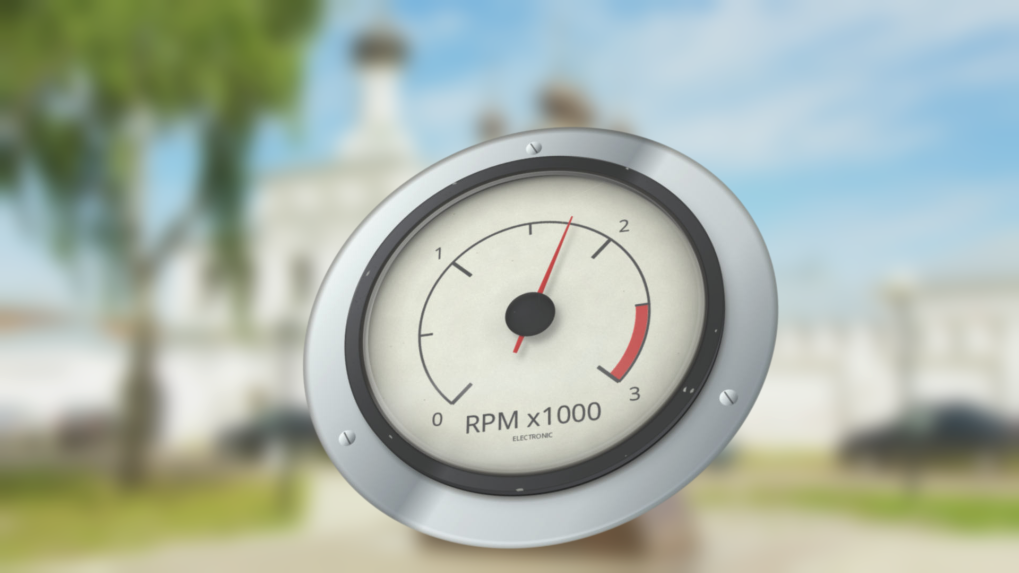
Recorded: {"value": 1750, "unit": "rpm"}
